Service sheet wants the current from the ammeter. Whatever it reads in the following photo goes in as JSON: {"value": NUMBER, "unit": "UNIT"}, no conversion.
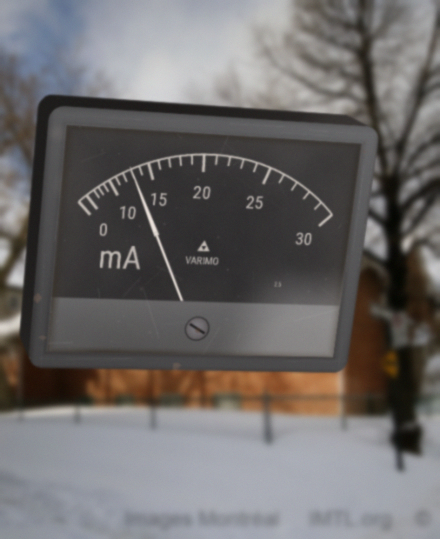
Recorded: {"value": 13, "unit": "mA"}
